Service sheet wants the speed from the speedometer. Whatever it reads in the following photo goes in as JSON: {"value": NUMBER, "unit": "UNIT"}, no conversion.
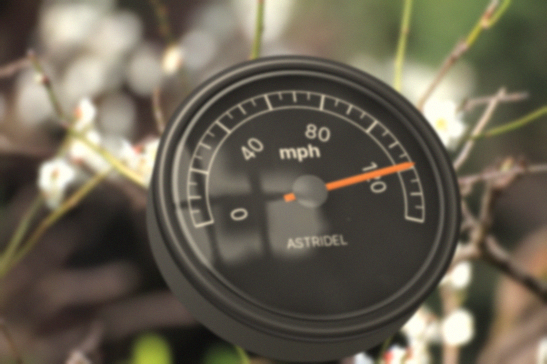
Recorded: {"value": 120, "unit": "mph"}
